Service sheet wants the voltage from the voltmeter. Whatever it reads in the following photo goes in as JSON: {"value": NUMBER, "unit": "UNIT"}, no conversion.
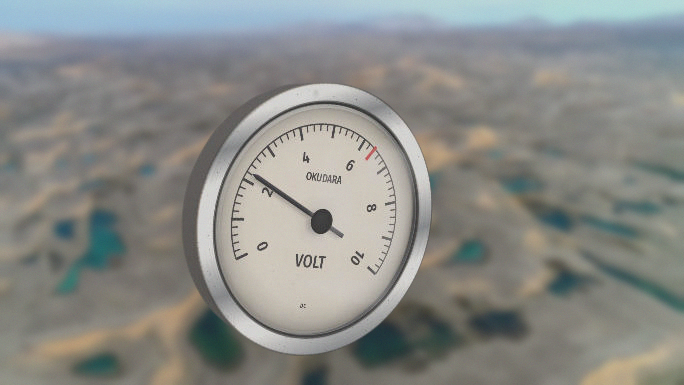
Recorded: {"value": 2.2, "unit": "V"}
